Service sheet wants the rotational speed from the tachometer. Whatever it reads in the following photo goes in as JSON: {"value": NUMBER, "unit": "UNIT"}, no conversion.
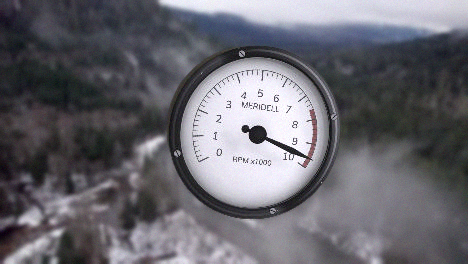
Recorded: {"value": 9600, "unit": "rpm"}
